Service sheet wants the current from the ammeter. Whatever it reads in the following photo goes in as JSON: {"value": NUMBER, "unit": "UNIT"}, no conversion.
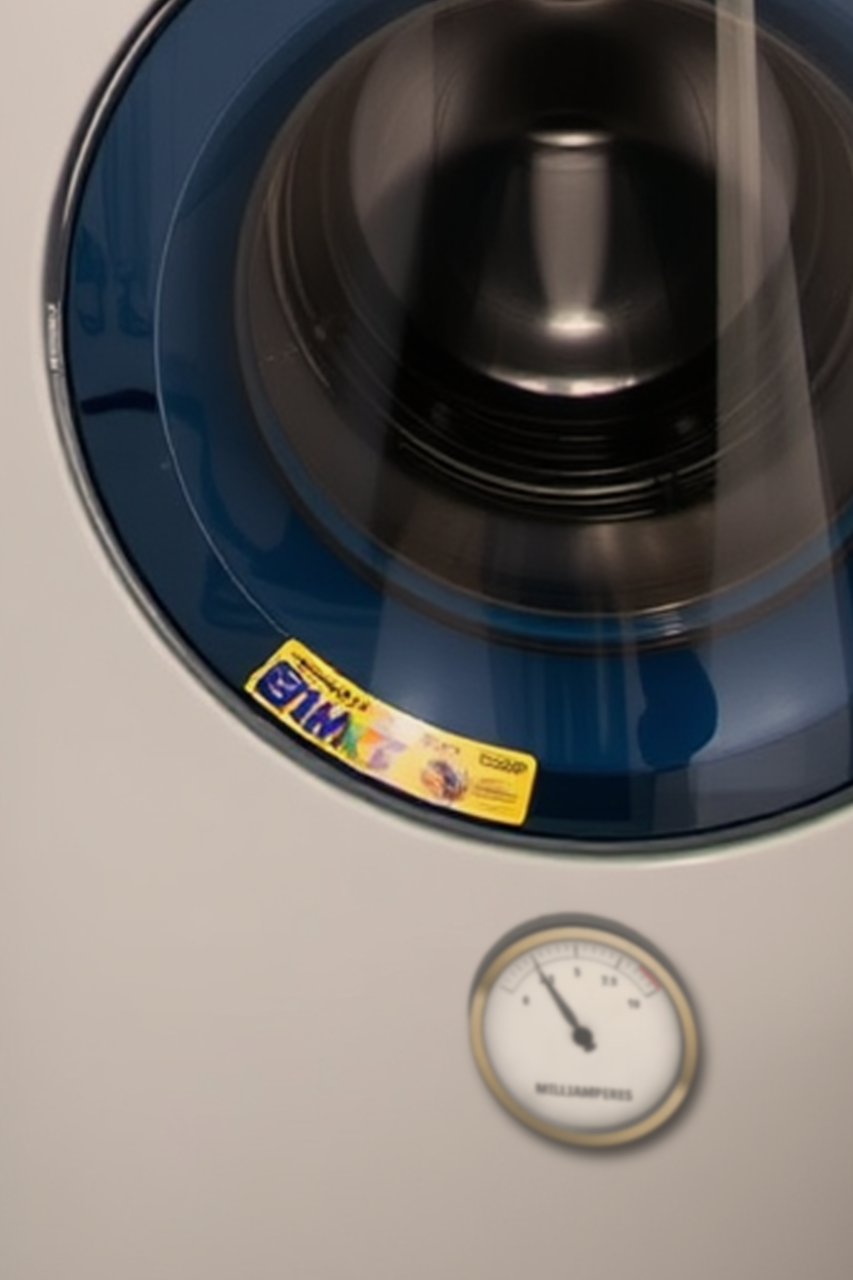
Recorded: {"value": 2.5, "unit": "mA"}
